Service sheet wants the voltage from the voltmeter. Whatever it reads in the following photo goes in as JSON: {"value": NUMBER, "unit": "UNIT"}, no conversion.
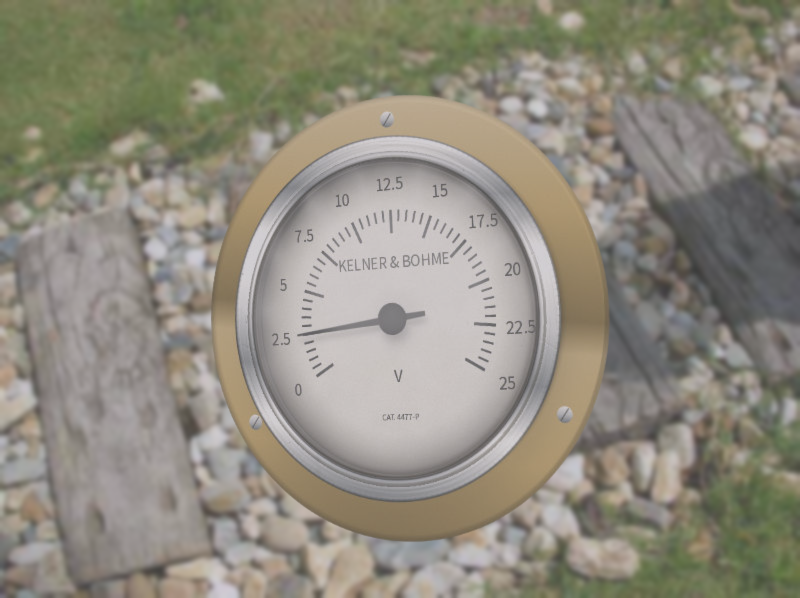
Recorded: {"value": 2.5, "unit": "V"}
